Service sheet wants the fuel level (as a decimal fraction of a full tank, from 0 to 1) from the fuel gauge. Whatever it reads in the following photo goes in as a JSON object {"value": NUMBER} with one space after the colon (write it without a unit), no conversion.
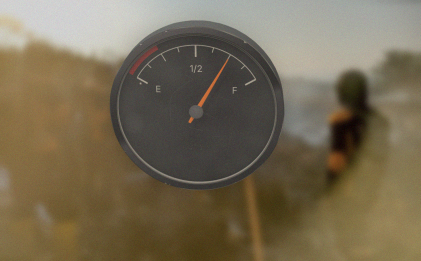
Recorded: {"value": 0.75}
